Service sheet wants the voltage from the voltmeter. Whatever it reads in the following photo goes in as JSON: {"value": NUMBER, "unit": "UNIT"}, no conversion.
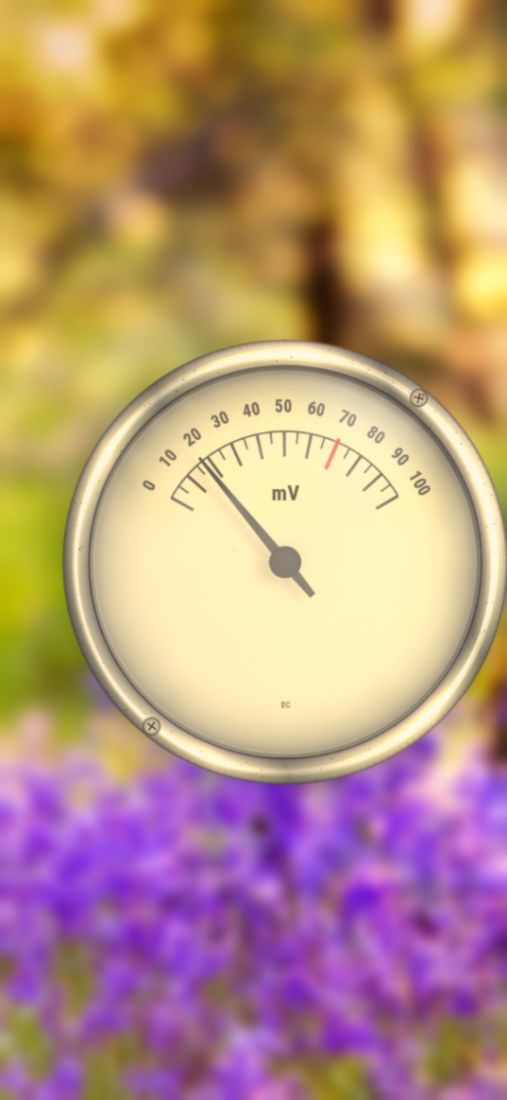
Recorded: {"value": 17.5, "unit": "mV"}
